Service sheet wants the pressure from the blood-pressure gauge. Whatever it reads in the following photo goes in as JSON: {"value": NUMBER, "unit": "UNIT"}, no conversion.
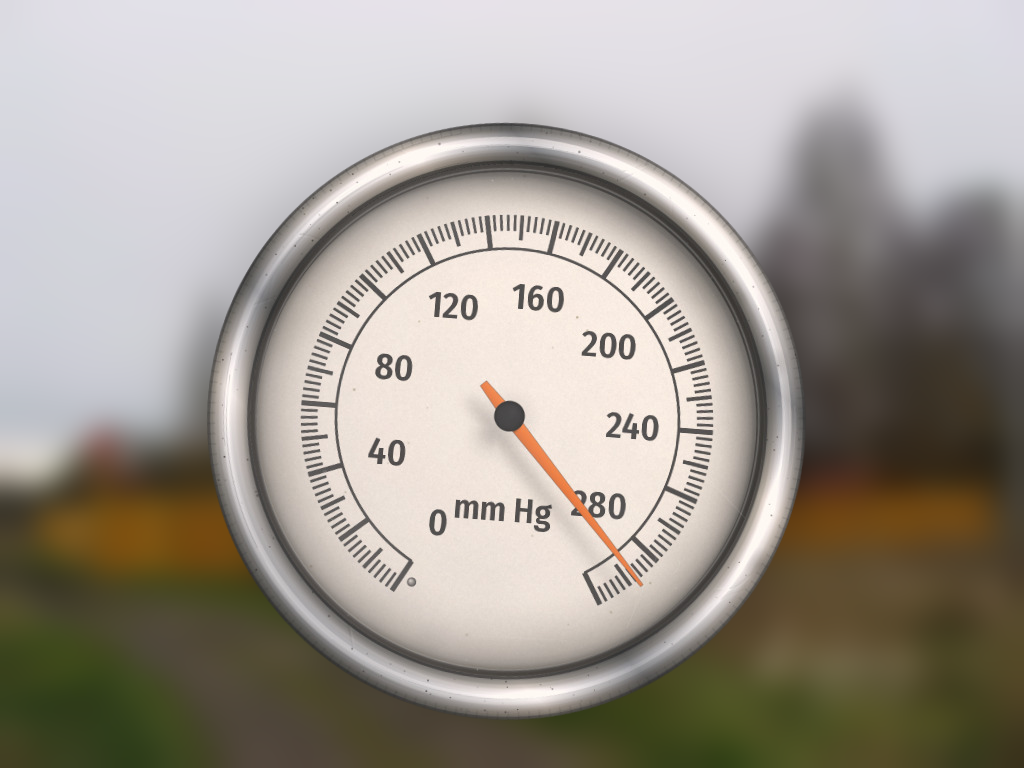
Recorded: {"value": 288, "unit": "mmHg"}
